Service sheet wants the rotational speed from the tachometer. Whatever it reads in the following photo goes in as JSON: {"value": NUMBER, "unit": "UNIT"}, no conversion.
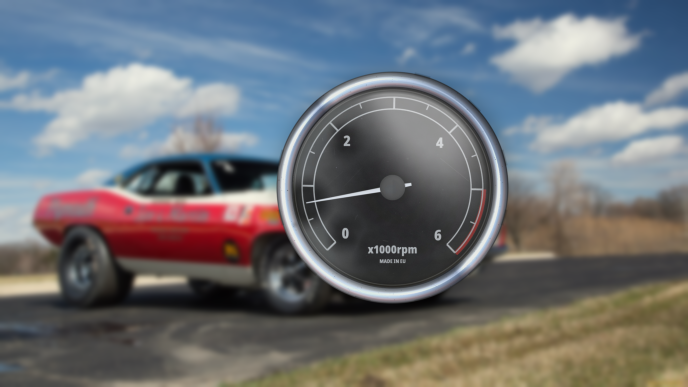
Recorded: {"value": 750, "unit": "rpm"}
